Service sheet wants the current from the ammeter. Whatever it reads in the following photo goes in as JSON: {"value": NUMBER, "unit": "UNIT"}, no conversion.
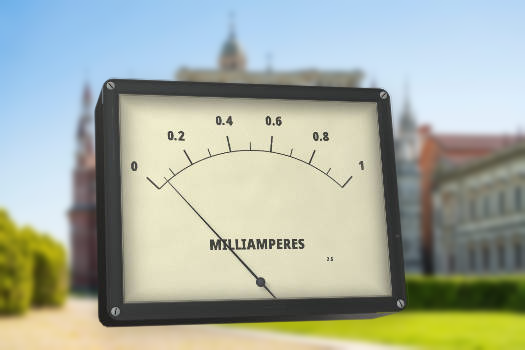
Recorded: {"value": 0.05, "unit": "mA"}
